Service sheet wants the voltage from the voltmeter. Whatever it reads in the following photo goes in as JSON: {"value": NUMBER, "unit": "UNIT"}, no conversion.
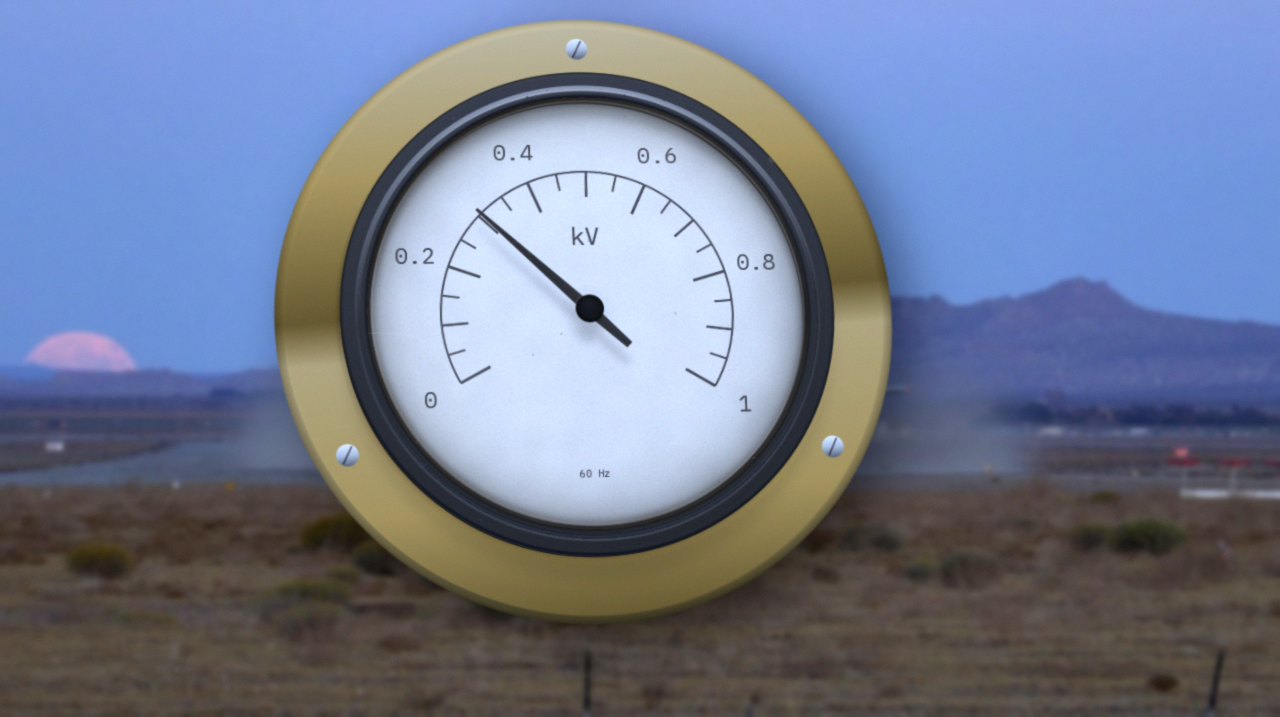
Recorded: {"value": 0.3, "unit": "kV"}
